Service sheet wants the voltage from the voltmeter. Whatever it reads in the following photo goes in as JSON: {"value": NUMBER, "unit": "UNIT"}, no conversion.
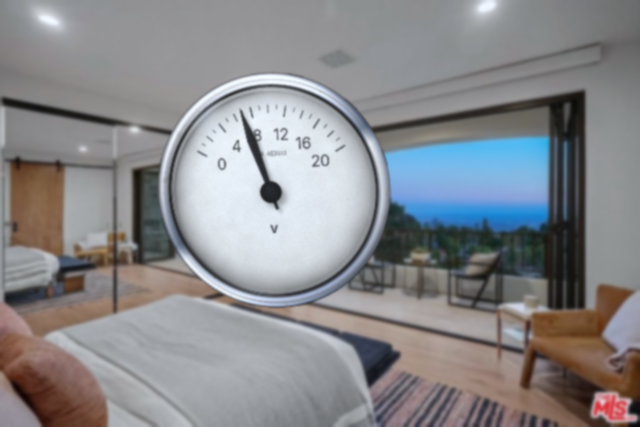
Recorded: {"value": 7, "unit": "V"}
